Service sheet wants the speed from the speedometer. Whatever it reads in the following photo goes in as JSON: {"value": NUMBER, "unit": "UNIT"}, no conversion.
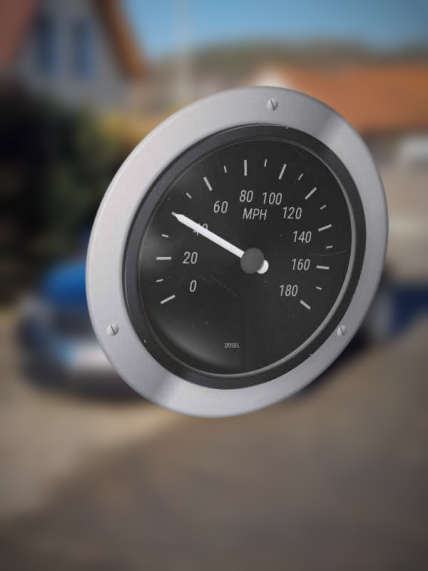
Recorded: {"value": 40, "unit": "mph"}
